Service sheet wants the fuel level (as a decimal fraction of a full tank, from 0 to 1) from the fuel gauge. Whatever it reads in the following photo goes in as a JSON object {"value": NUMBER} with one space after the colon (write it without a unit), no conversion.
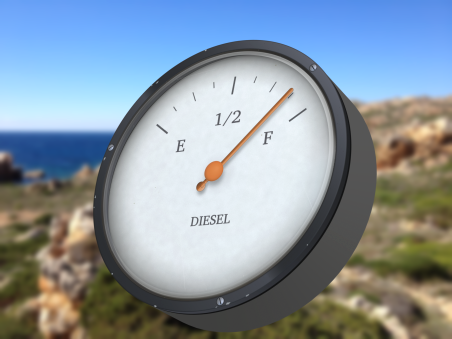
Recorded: {"value": 0.875}
